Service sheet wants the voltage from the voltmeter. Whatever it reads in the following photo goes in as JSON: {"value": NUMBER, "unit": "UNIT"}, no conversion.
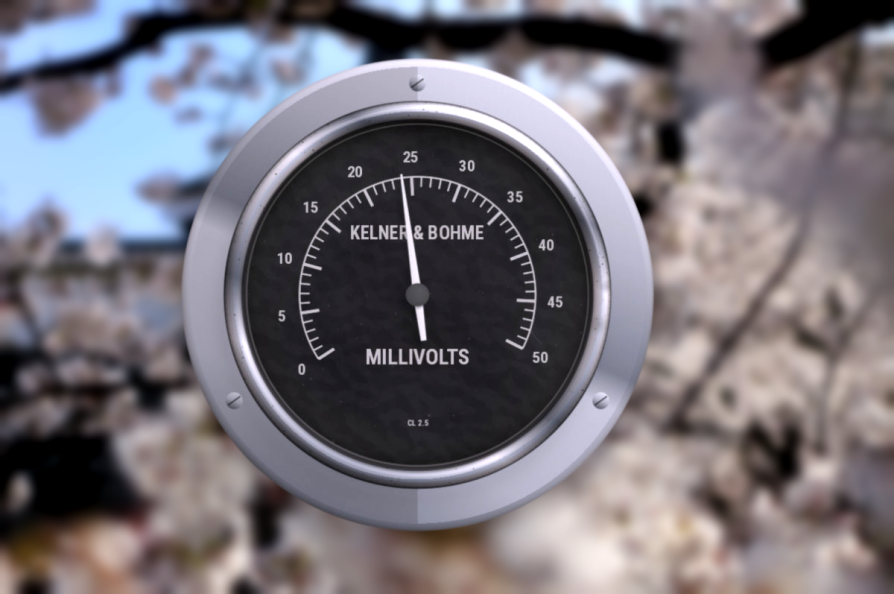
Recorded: {"value": 24, "unit": "mV"}
